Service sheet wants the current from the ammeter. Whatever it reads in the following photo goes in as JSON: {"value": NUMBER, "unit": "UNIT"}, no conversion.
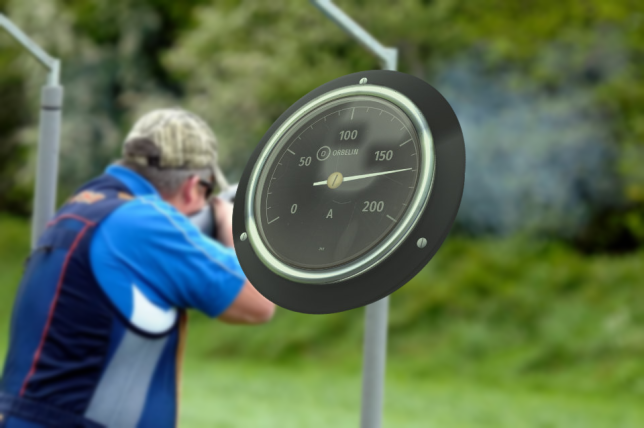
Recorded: {"value": 170, "unit": "A"}
